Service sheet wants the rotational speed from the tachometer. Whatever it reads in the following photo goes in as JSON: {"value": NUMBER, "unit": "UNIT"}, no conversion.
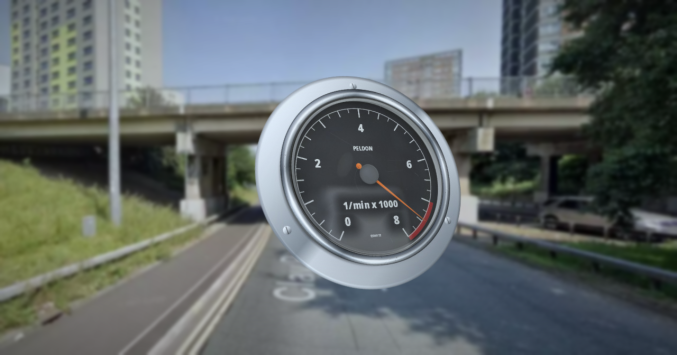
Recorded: {"value": 7500, "unit": "rpm"}
